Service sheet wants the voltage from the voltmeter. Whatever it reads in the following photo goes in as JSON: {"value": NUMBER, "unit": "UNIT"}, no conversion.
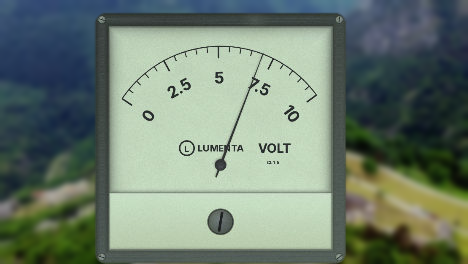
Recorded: {"value": 7, "unit": "V"}
